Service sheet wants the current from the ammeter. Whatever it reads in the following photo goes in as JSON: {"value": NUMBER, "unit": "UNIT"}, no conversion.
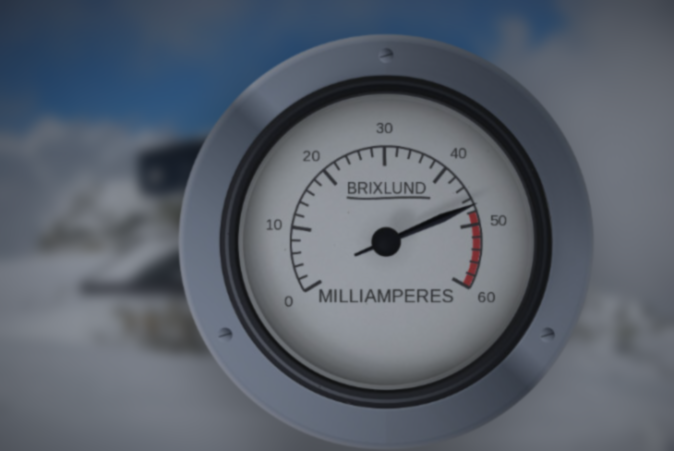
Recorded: {"value": 47, "unit": "mA"}
